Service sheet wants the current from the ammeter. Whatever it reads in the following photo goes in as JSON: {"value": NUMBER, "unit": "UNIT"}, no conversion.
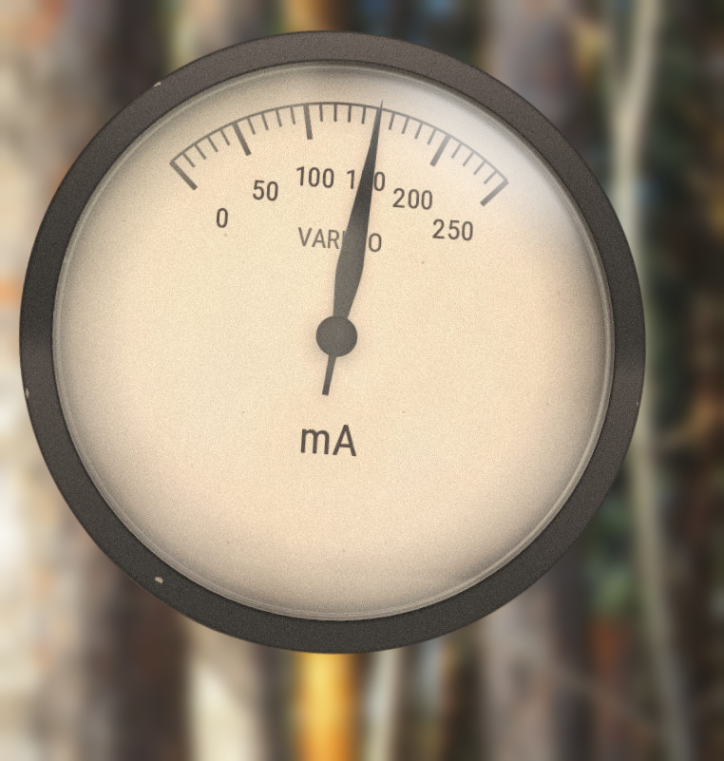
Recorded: {"value": 150, "unit": "mA"}
